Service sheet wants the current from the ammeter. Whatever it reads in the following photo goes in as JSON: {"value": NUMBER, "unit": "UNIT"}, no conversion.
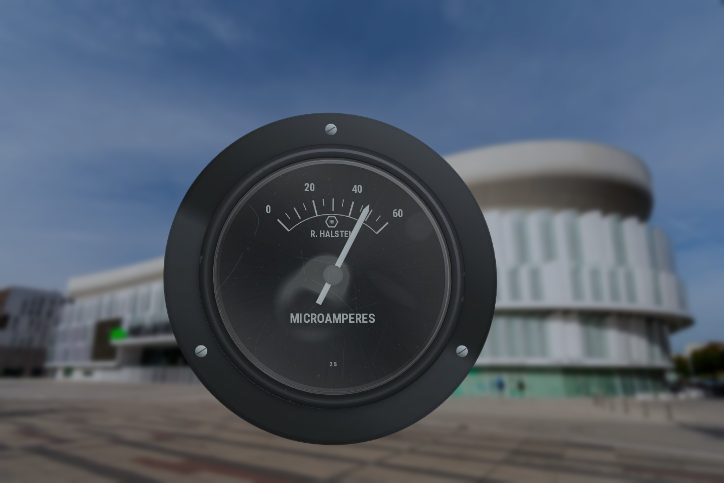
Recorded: {"value": 47.5, "unit": "µA"}
